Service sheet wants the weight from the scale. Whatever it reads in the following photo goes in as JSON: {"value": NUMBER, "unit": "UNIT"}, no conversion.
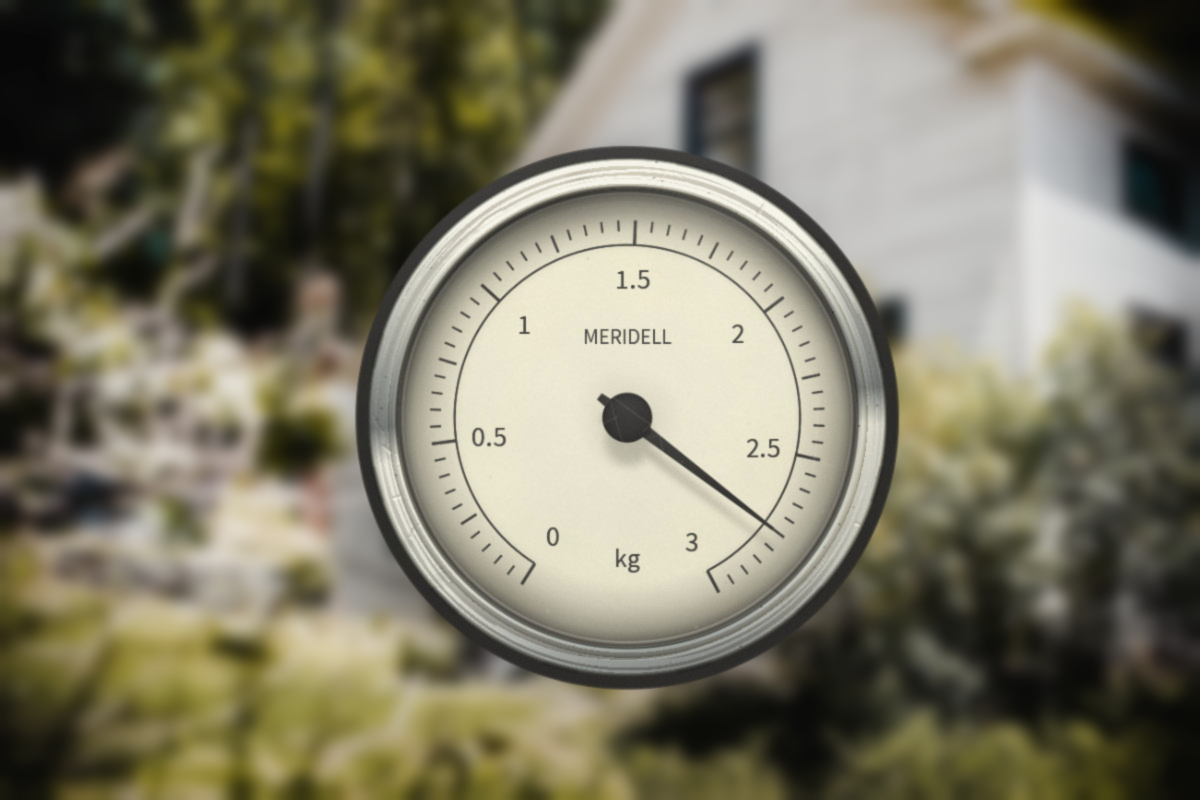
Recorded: {"value": 2.75, "unit": "kg"}
